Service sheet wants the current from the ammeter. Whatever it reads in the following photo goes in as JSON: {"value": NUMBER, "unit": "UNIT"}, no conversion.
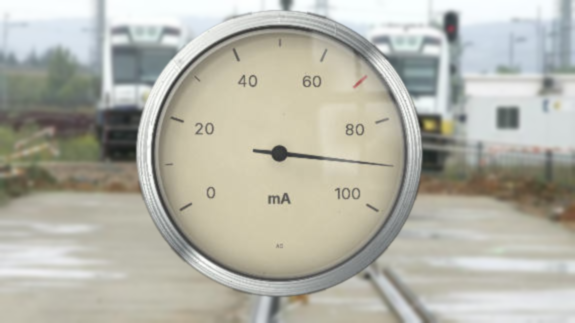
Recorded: {"value": 90, "unit": "mA"}
